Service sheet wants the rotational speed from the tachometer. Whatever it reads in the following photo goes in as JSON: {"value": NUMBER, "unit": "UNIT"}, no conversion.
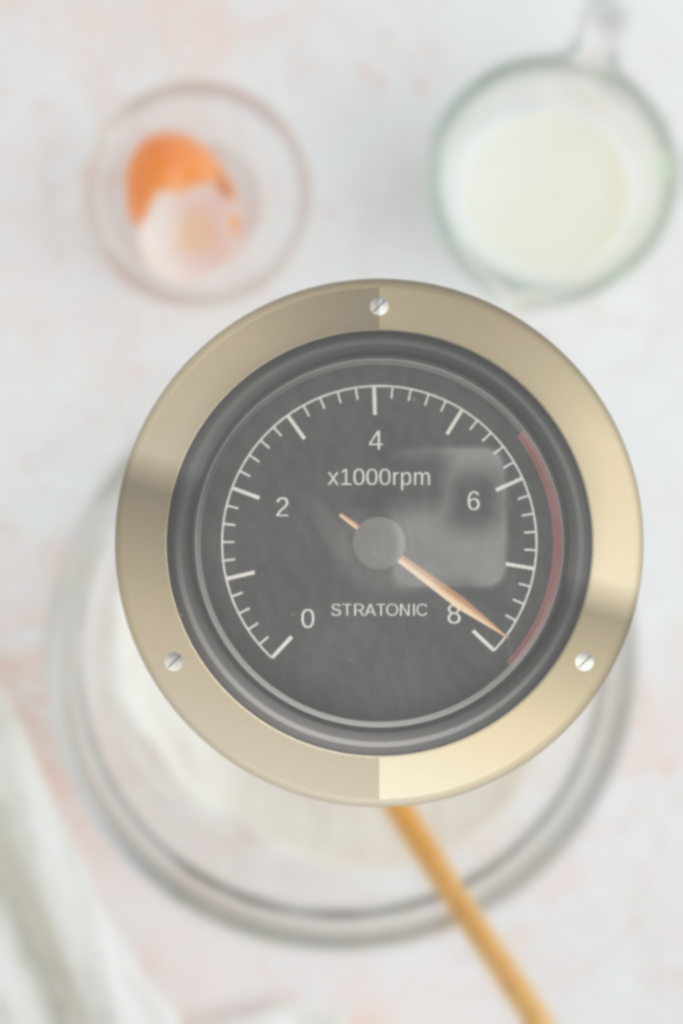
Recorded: {"value": 7800, "unit": "rpm"}
